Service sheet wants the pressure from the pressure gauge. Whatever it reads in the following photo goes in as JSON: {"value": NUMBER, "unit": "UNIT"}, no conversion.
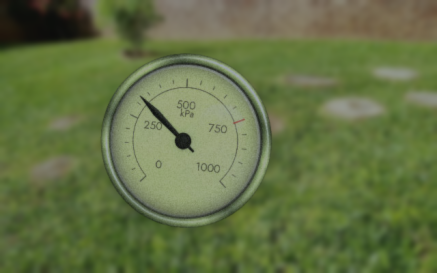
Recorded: {"value": 325, "unit": "kPa"}
